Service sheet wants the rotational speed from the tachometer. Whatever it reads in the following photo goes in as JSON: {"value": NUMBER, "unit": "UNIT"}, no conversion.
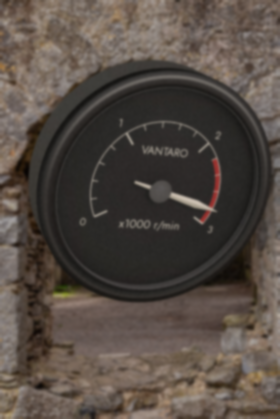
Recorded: {"value": 2800, "unit": "rpm"}
